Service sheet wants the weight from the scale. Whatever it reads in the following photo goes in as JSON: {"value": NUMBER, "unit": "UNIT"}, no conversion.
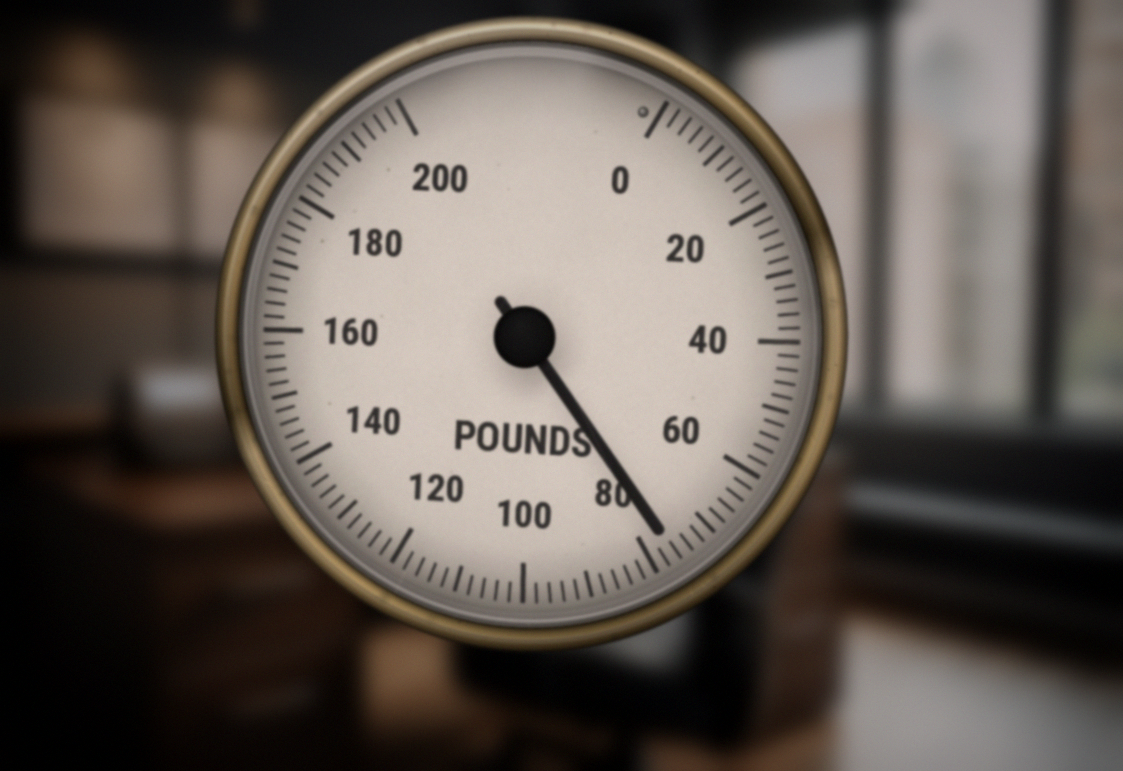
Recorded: {"value": 76, "unit": "lb"}
